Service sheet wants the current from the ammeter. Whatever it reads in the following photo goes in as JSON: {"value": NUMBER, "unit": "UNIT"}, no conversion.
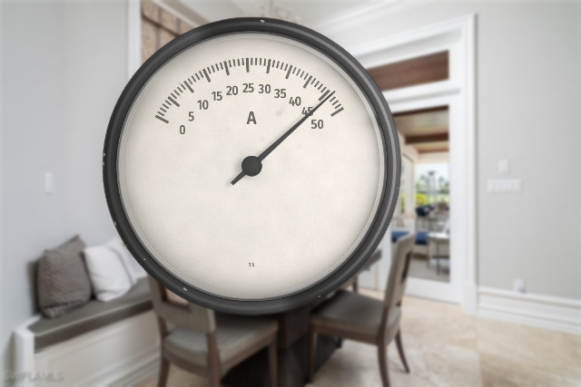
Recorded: {"value": 46, "unit": "A"}
